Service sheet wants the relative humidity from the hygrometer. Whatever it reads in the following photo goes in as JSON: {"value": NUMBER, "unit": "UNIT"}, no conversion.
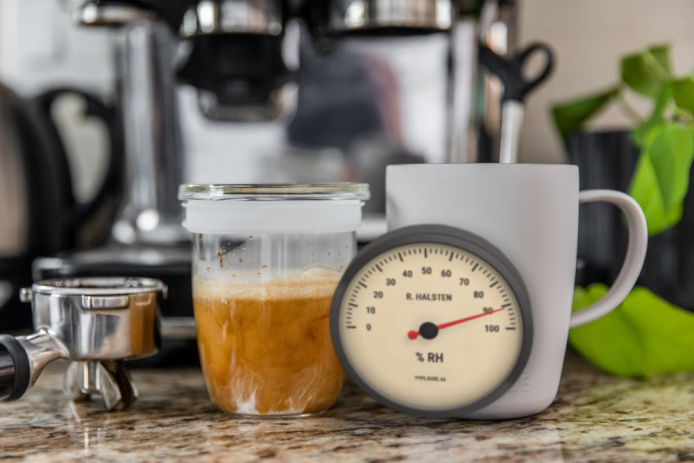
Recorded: {"value": 90, "unit": "%"}
